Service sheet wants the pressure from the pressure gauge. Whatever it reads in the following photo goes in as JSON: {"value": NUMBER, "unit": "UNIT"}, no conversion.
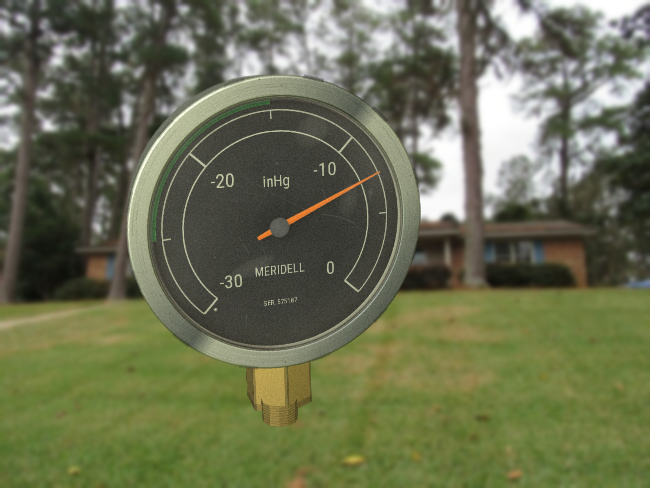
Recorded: {"value": -7.5, "unit": "inHg"}
